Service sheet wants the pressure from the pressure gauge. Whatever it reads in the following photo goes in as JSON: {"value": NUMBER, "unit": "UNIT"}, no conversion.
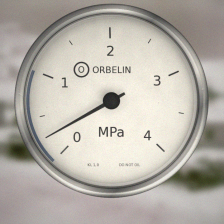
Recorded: {"value": 0.25, "unit": "MPa"}
